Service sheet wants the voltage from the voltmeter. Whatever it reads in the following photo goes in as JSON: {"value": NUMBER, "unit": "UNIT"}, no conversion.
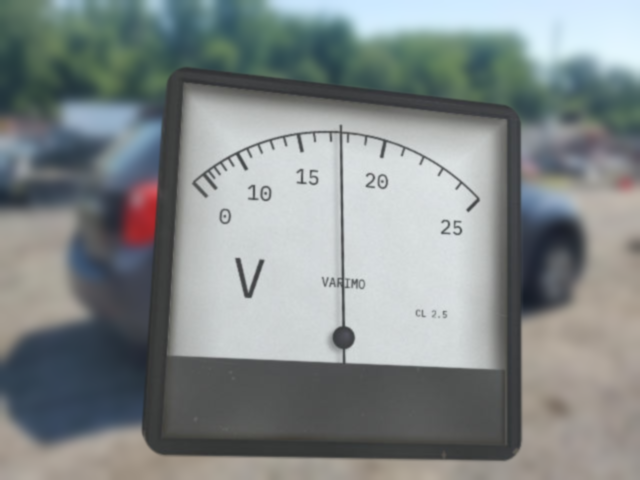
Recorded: {"value": 17.5, "unit": "V"}
